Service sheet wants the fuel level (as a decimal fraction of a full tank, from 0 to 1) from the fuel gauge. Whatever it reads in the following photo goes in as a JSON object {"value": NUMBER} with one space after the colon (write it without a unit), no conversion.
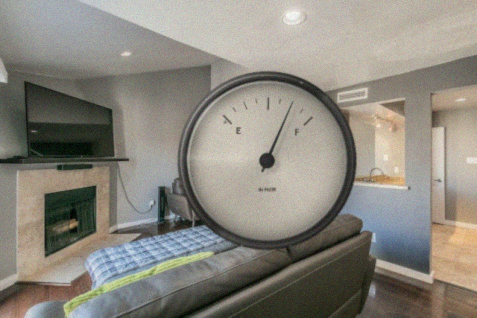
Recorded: {"value": 0.75}
